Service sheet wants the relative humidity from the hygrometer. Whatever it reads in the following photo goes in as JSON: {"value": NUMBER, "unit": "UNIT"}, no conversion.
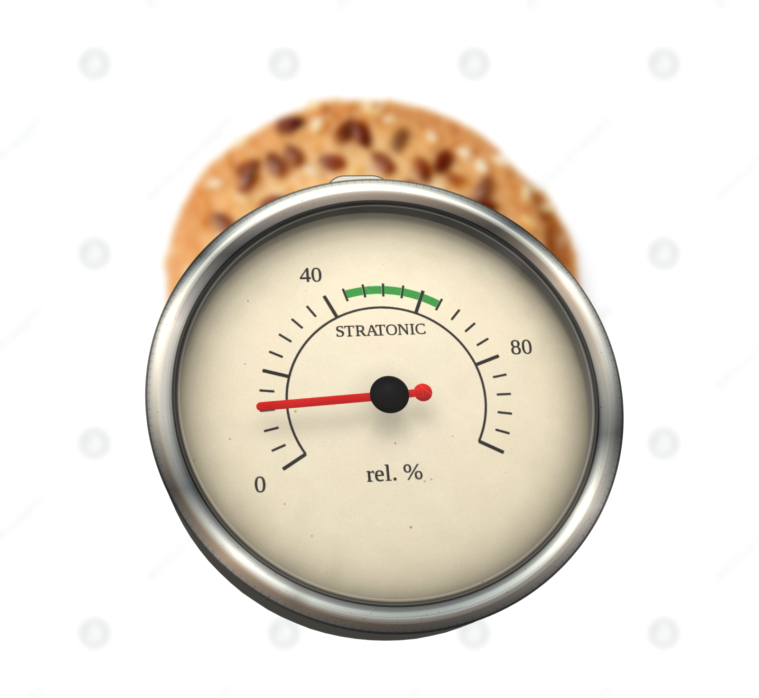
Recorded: {"value": 12, "unit": "%"}
